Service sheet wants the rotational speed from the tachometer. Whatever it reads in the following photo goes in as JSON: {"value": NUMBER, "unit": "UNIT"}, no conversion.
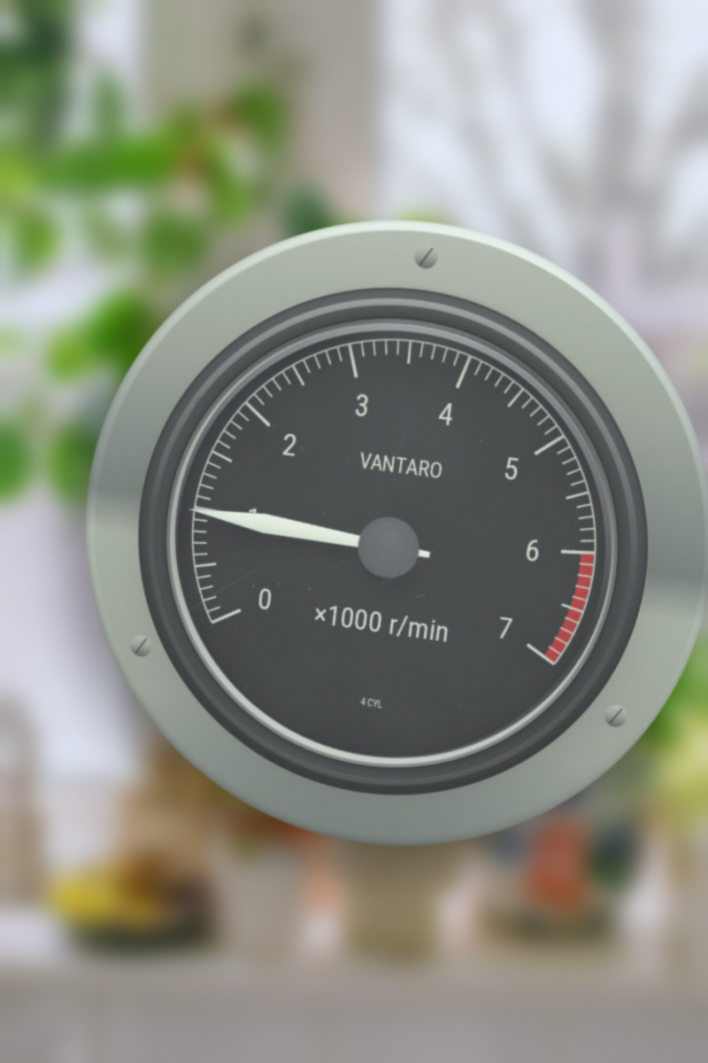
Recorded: {"value": 1000, "unit": "rpm"}
